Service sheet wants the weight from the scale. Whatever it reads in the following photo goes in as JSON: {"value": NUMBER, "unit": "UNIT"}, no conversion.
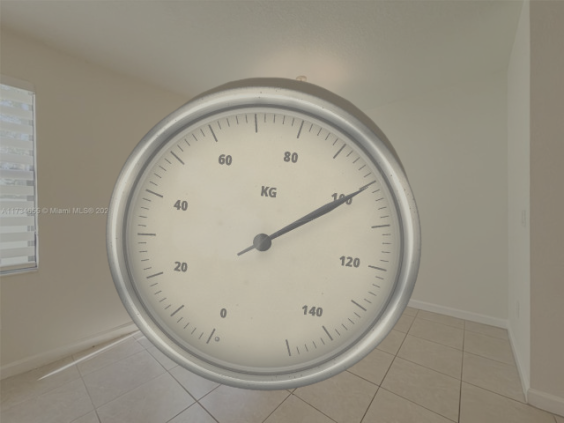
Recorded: {"value": 100, "unit": "kg"}
